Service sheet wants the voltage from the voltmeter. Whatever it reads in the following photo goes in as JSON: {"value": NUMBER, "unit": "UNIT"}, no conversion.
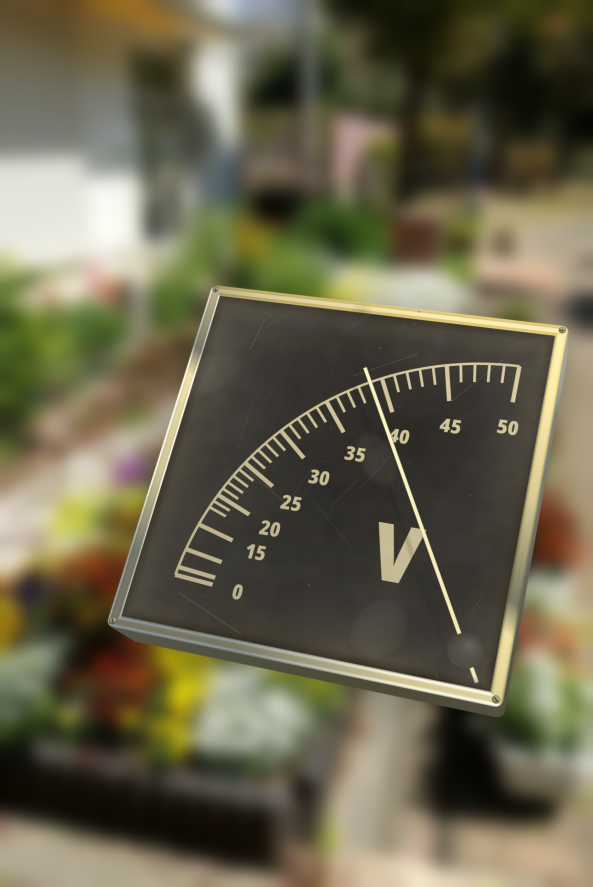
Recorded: {"value": 39, "unit": "V"}
